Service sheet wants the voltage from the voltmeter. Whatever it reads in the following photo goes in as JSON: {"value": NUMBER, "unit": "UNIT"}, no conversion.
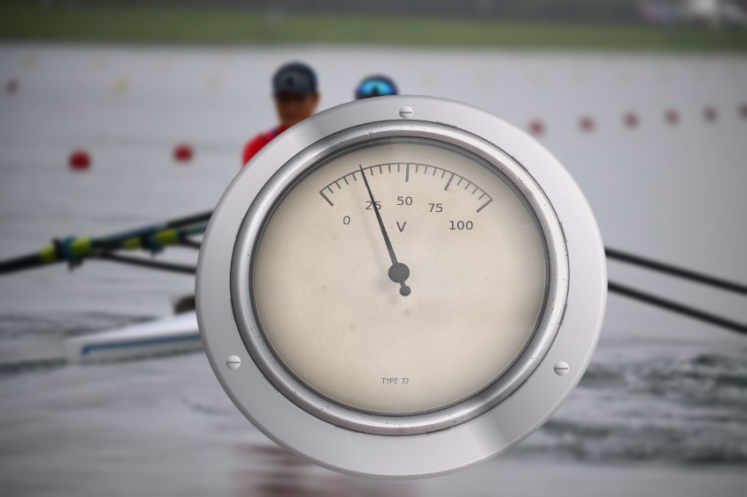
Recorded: {"value": 25, "unit": "V"}
